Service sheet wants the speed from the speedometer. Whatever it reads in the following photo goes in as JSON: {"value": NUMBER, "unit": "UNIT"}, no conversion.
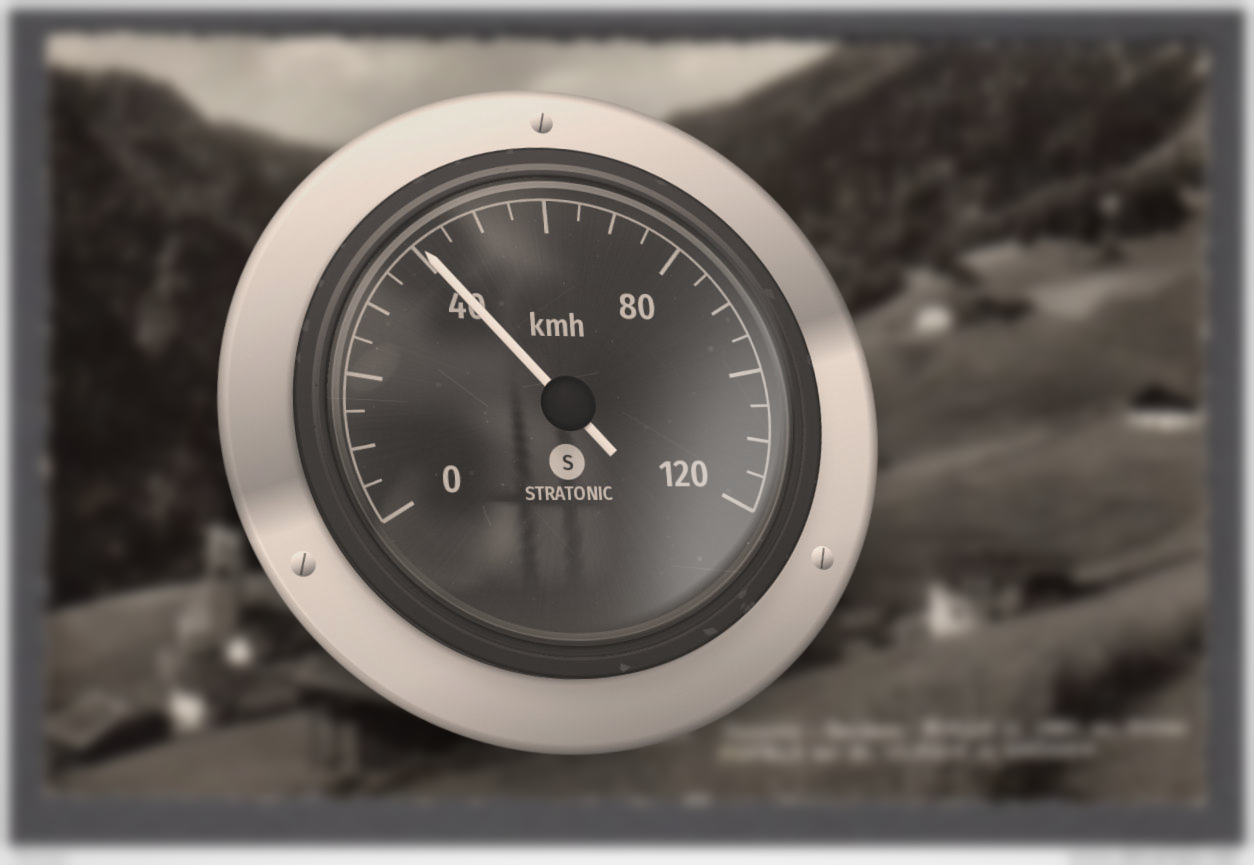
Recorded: {"value": 40, "unit": "km/h"}
